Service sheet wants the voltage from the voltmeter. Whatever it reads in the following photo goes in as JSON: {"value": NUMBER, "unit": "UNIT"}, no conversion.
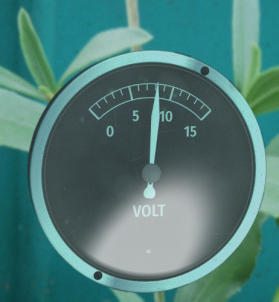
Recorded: {"value": 8, "unit": "V"}
